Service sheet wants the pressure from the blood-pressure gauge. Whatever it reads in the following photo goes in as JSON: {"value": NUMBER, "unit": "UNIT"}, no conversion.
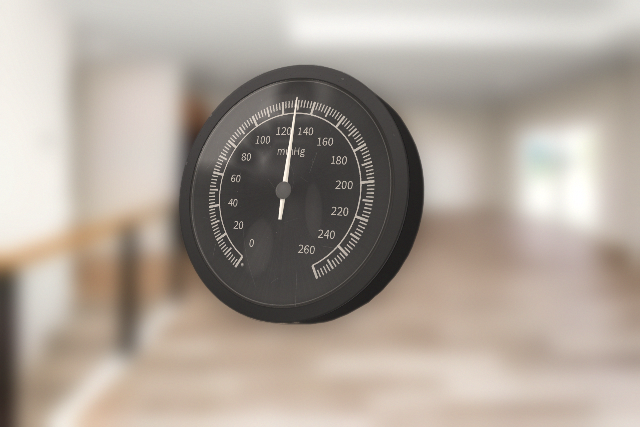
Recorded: {"value": 130, "unit": "mmHg"}
